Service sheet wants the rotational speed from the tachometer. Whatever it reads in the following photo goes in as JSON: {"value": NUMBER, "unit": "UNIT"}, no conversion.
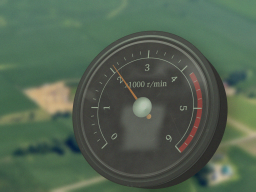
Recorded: {"value": 2100, "unit": "rpm"}
